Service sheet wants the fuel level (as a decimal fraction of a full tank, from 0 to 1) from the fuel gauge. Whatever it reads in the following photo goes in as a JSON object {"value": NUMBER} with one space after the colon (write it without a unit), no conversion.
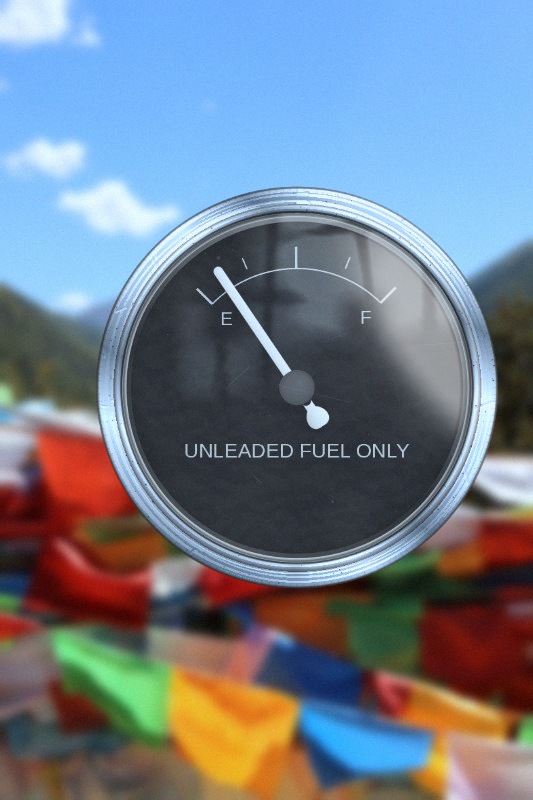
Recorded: {"value": 0.125}
